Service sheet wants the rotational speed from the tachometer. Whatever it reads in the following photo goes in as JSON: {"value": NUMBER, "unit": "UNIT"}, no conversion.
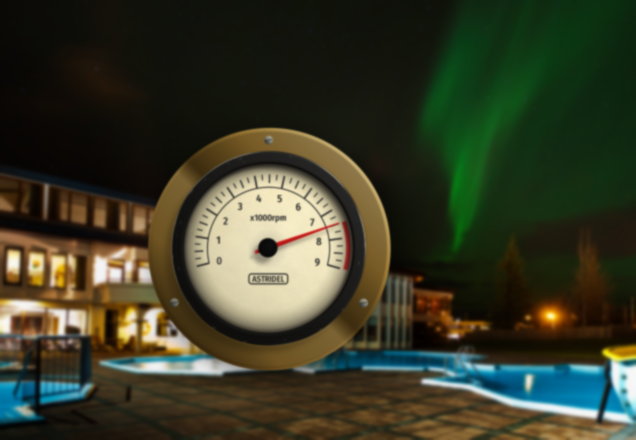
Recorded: {"value": 7500, "unit": "rpm"}
